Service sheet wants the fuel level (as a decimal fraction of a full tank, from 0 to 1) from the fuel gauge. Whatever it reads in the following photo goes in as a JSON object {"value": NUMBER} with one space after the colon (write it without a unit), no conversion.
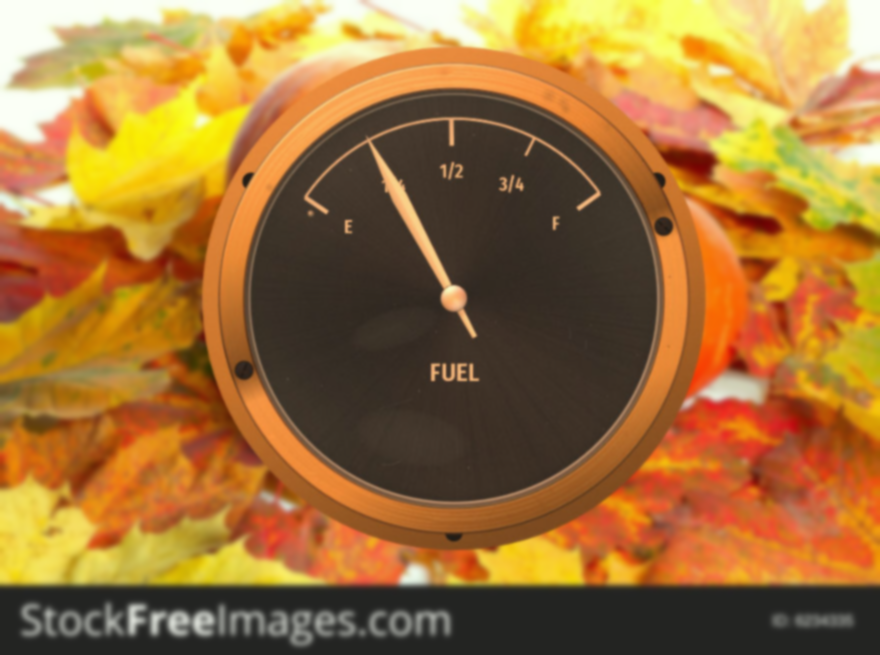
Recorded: {"value": 0.25}
